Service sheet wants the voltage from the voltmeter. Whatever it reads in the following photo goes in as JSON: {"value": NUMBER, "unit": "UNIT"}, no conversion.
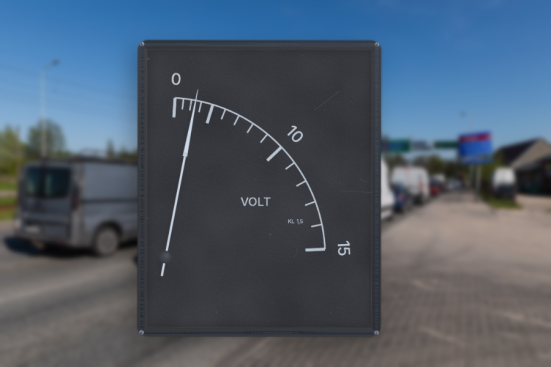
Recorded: {"value": 3.5, "unit": "V"}
